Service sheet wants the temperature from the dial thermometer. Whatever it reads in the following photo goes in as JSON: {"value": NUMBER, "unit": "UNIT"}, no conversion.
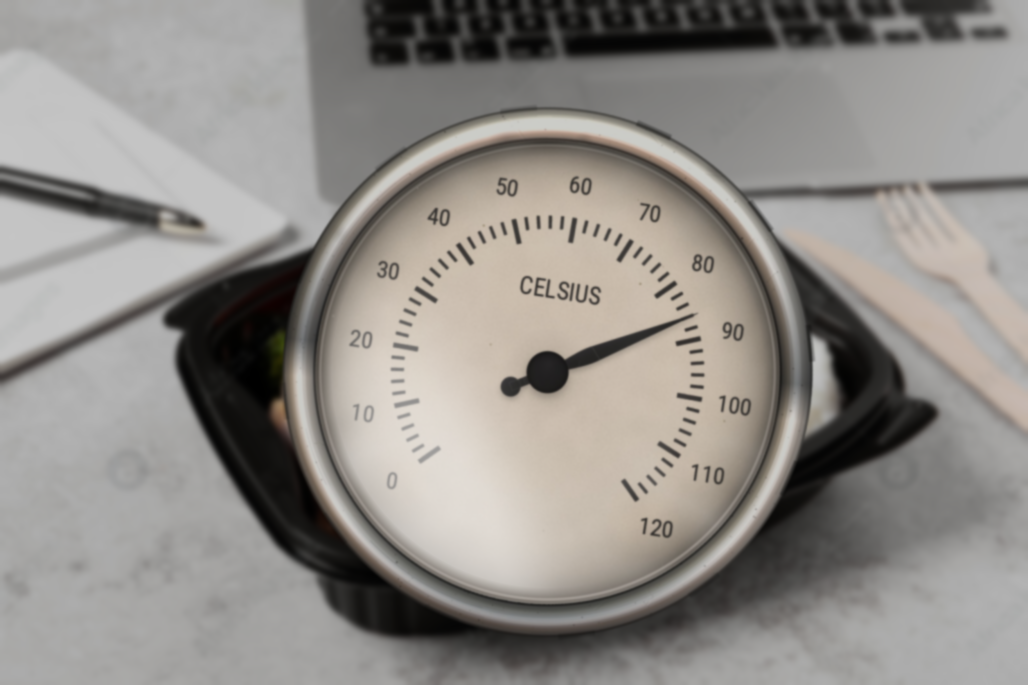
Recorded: {"value": 86, "unit": "°C"}
